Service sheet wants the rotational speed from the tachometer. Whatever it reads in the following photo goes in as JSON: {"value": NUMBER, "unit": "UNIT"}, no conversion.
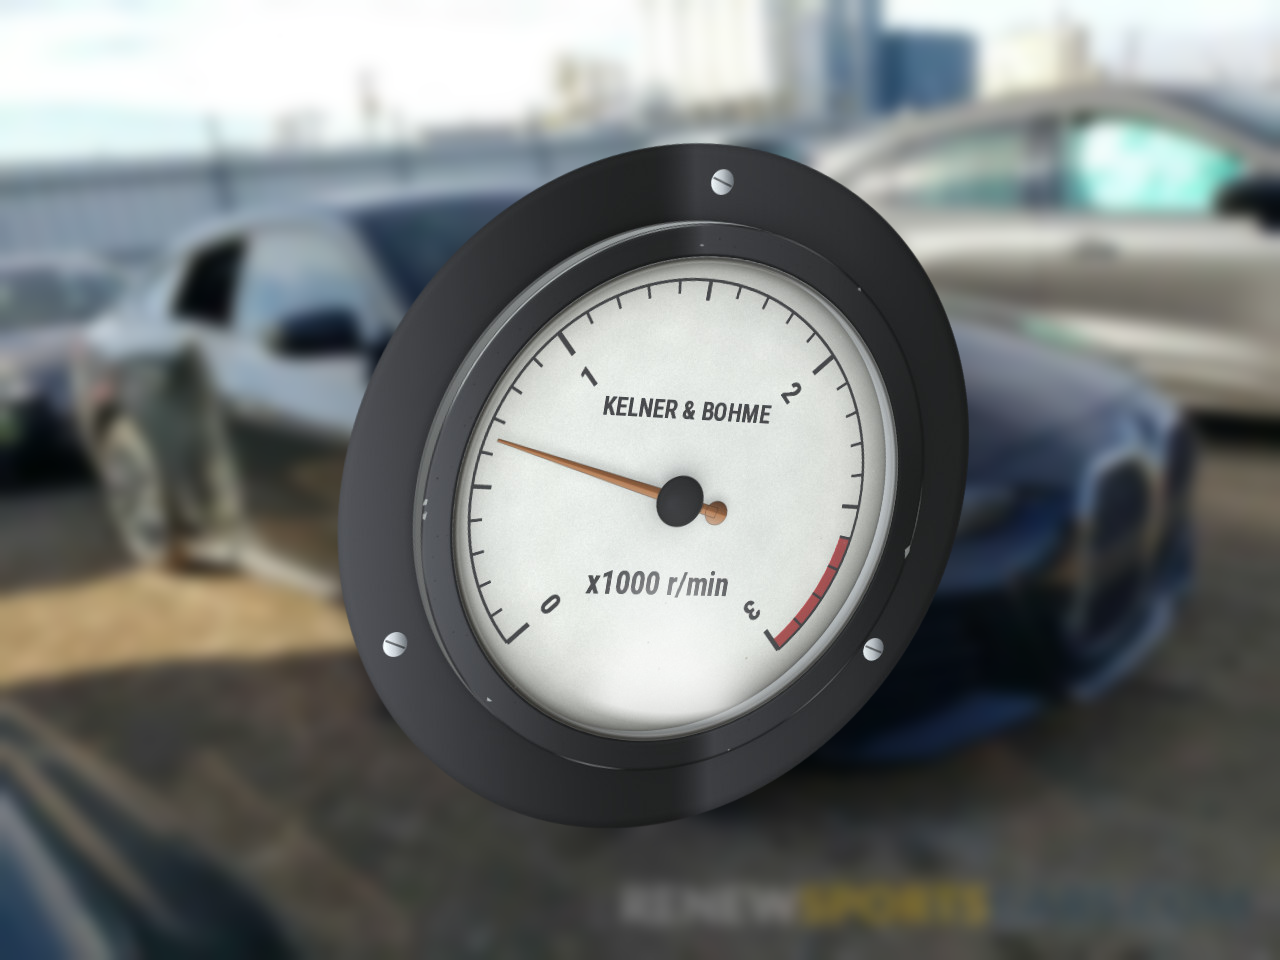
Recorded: {"value": 650, "unit": "rpm"}
